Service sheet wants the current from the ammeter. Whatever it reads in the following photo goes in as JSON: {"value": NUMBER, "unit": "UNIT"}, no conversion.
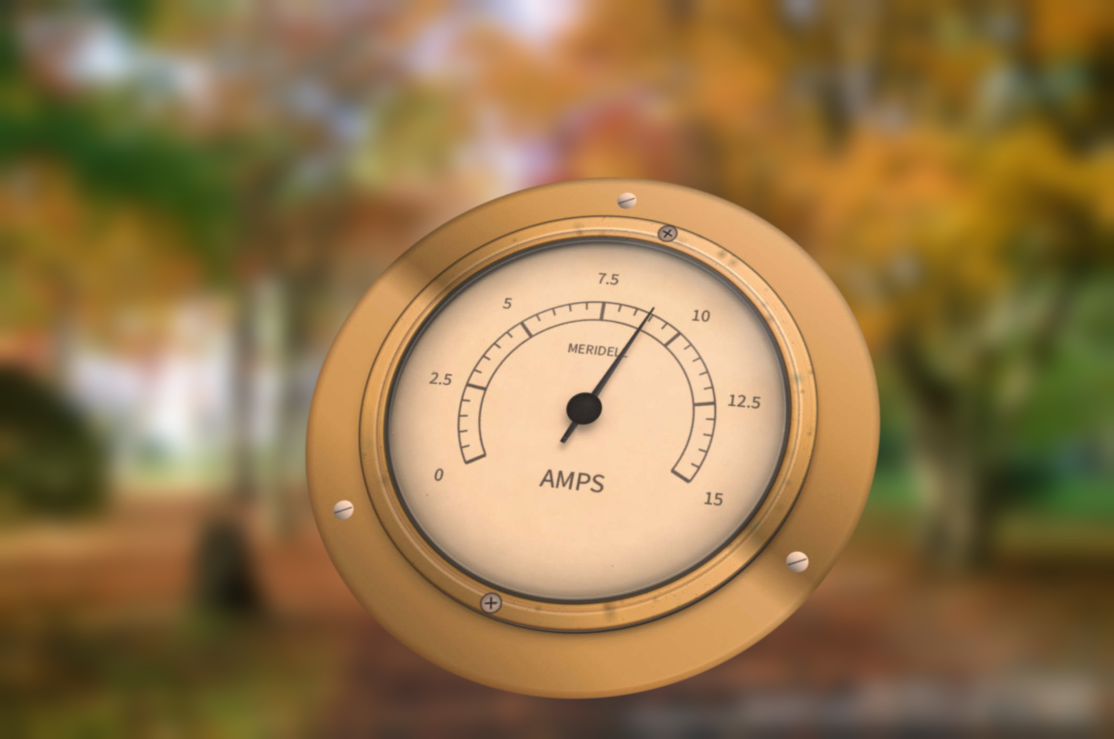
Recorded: {"value": 9, "unit": "A"}
